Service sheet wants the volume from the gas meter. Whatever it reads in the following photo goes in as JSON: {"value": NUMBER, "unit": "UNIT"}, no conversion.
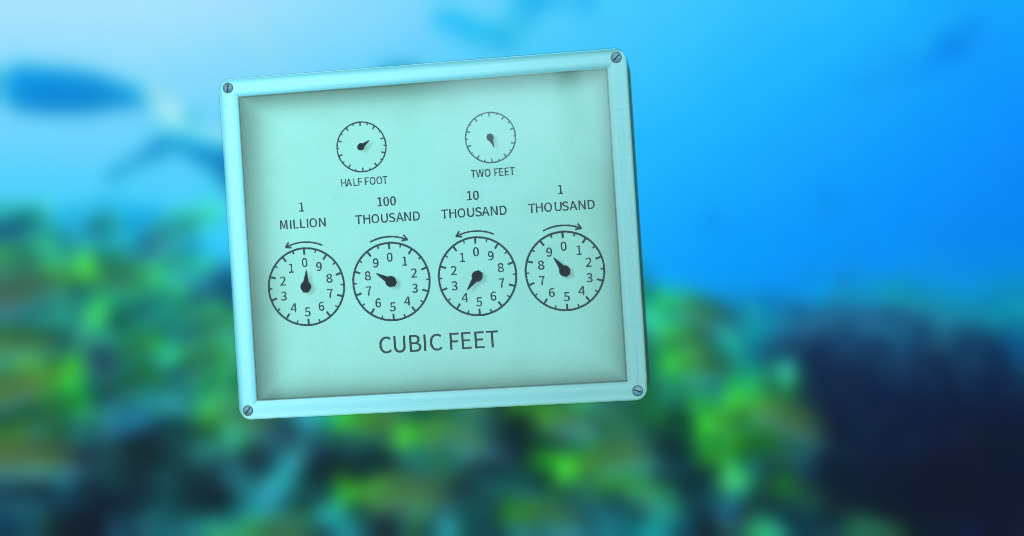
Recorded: {"value": 983900, "unit": "ft³"}
